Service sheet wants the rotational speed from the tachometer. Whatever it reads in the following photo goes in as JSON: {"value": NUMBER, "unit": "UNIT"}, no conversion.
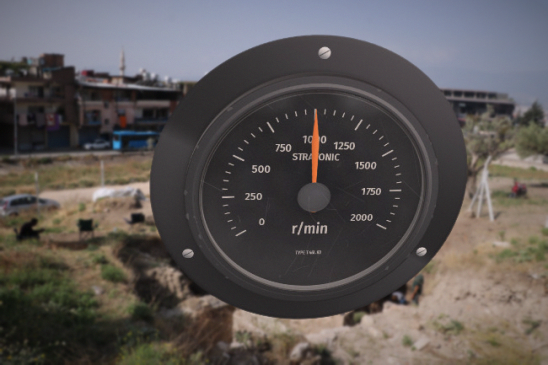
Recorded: {"value": 1000, "unit": "rpm"}
